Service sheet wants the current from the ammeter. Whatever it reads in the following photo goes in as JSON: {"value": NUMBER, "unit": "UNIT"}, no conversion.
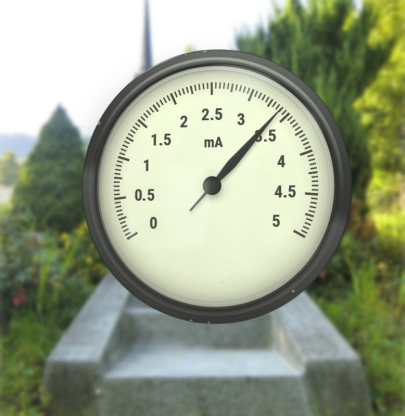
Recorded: {"value": 3.4, "unit": "mA"}
